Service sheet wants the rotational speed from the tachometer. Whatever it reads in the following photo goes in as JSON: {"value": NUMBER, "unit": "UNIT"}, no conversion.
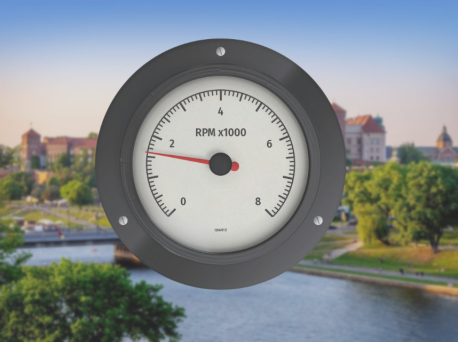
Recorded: {"value": 1600, "unit": "rpm"}
